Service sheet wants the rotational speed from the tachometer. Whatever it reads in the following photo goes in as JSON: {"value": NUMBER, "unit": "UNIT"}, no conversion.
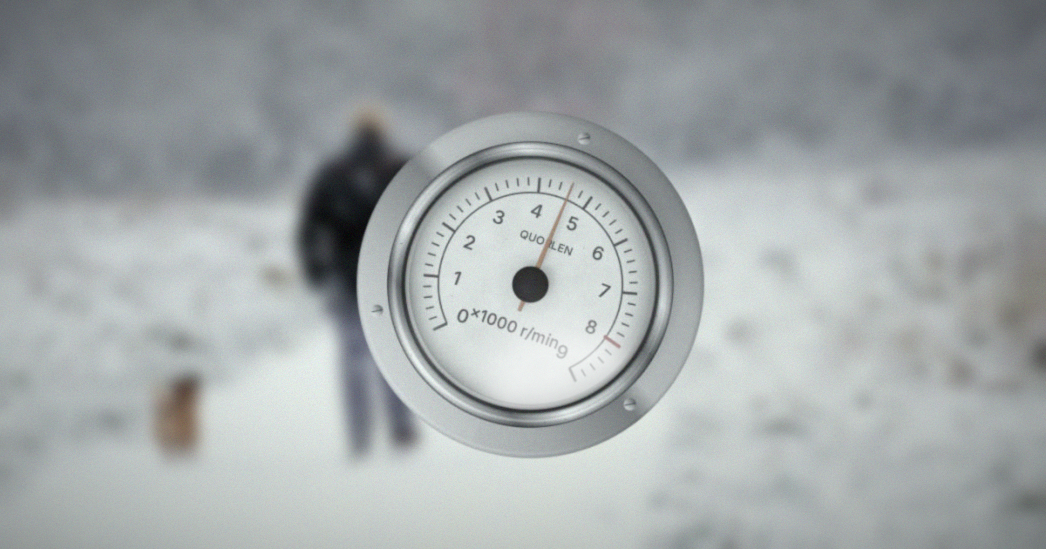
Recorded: {"value": 4600, "unit": "rpm"}
